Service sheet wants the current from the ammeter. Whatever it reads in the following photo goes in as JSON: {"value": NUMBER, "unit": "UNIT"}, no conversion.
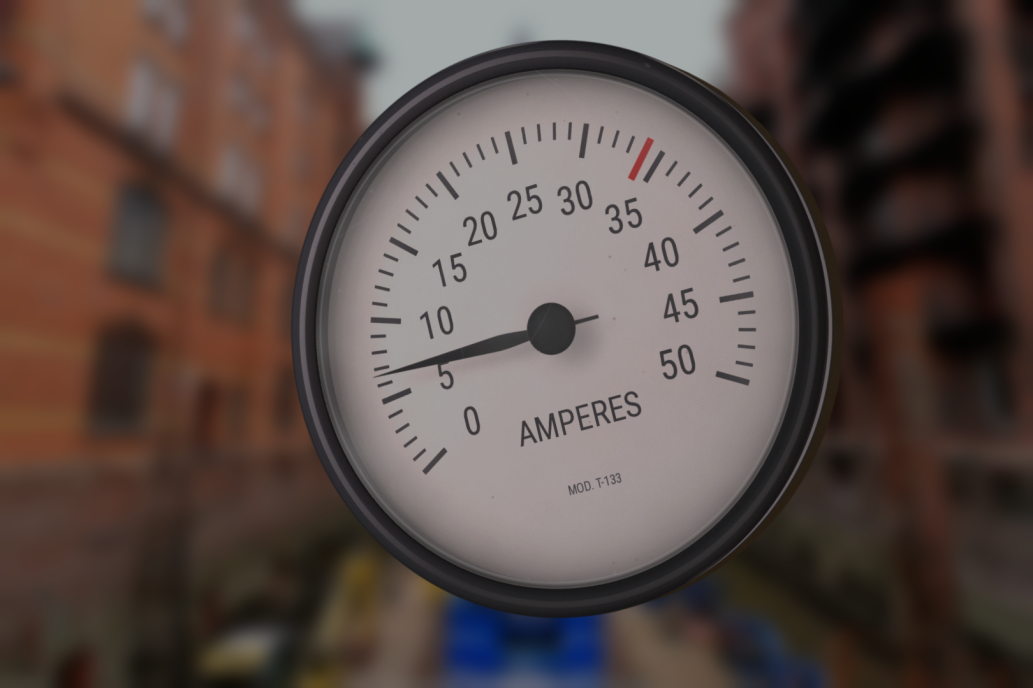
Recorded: {"value": 6.5, "unit": "A"}
